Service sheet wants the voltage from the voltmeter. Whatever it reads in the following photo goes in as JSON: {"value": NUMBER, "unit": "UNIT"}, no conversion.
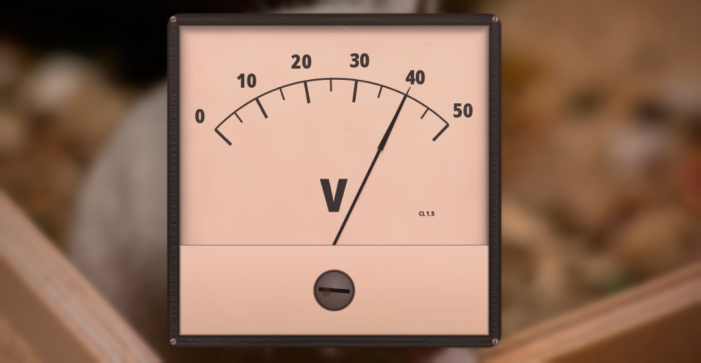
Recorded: {"value": 40, "unit": "V"}
